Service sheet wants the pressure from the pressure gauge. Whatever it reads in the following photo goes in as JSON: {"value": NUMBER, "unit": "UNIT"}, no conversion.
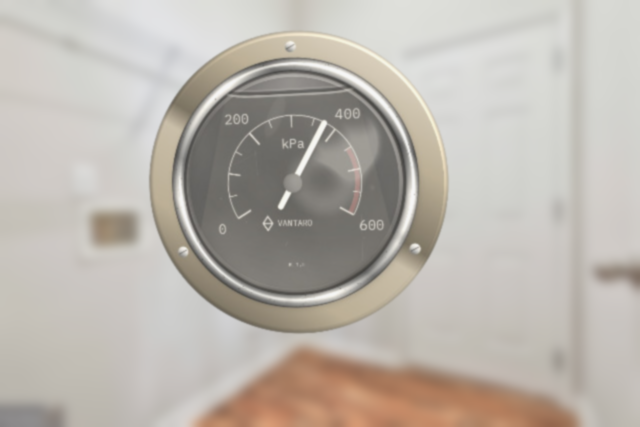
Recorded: {"value": 375, "unit": "kPa"}
